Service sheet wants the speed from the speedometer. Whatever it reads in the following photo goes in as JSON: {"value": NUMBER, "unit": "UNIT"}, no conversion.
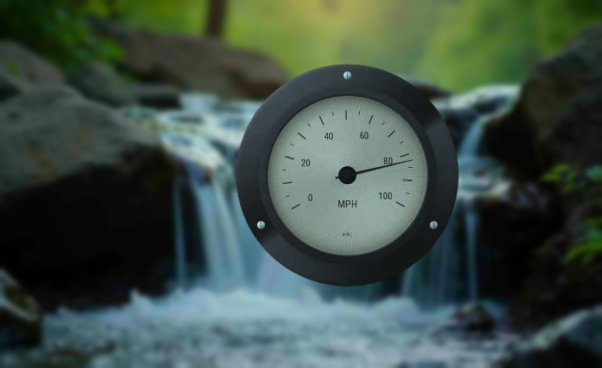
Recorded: {"value": 82.5, "unit": "mph"}
